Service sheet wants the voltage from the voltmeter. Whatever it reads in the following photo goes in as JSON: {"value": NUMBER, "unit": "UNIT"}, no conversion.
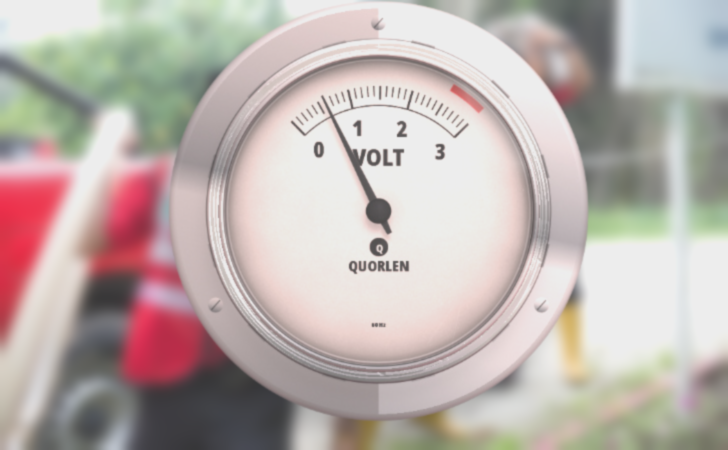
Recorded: {"value": 0.6, "unit": "V"}
